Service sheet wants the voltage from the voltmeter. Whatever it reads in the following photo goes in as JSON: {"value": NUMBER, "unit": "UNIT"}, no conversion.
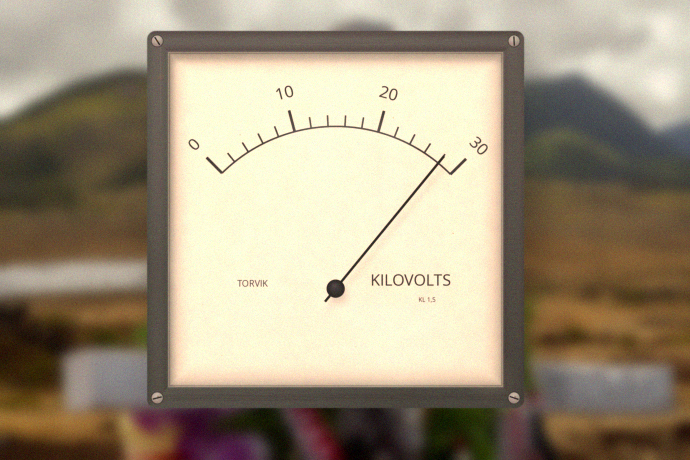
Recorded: {"value": 28, "unit": "kV"}
